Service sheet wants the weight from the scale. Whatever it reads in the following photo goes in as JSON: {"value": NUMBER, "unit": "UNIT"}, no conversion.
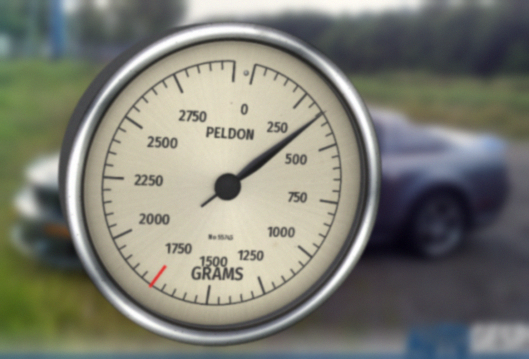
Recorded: {"value": 350, "unit": "g"}
